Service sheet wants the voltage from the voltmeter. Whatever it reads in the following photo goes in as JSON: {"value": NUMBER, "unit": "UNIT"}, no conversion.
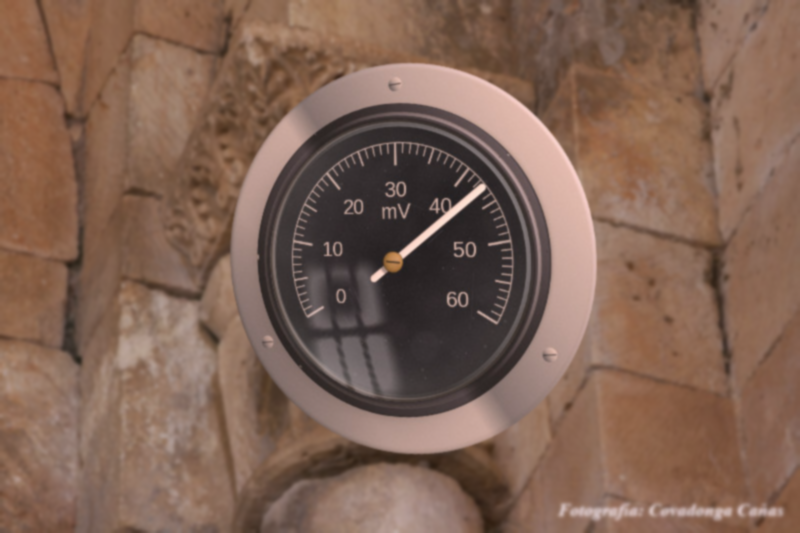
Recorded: {"value": 43, "unit": "mV"}
